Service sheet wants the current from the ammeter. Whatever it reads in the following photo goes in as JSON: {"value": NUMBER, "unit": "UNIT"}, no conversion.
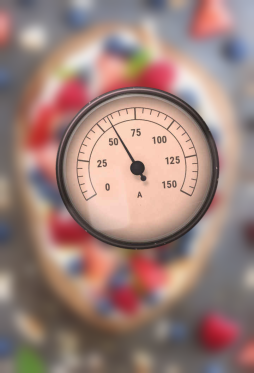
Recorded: {"value": 57.5, "unit": "A"}
